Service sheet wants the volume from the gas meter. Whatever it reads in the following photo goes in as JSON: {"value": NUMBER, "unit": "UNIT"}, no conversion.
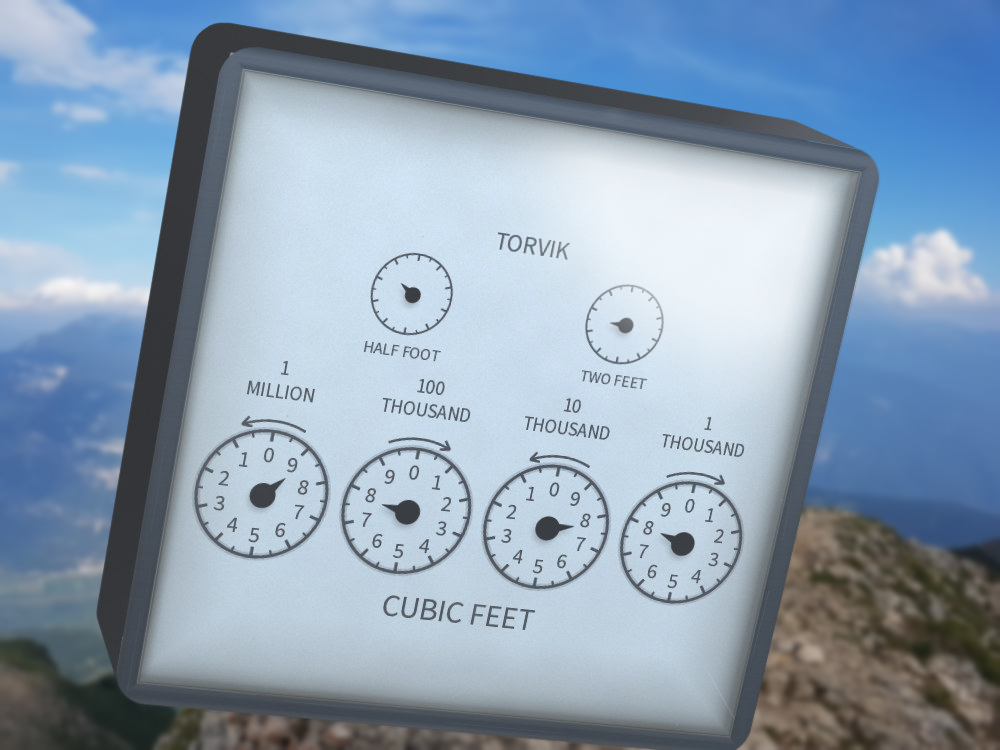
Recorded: {"value": 877800, "unit": "ft³"}
